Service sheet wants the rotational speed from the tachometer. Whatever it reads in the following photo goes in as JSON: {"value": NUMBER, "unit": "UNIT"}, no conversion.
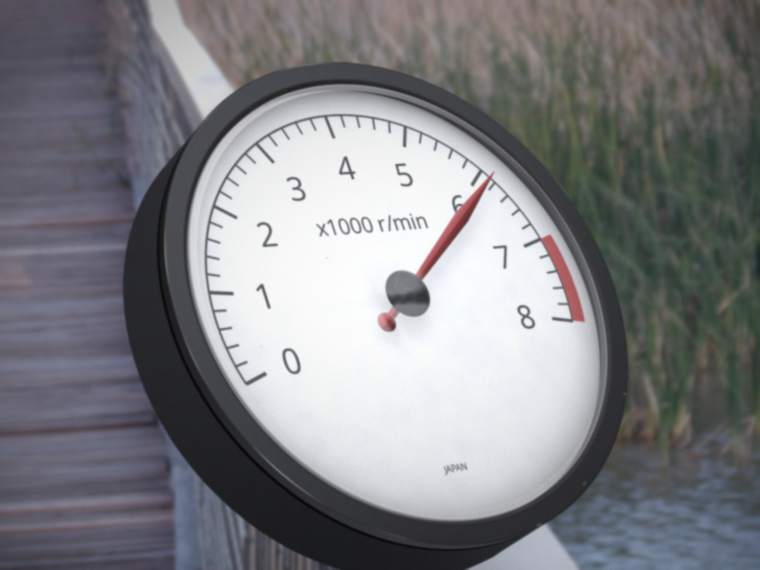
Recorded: {"value": 6100, "unit": "rpm"}
